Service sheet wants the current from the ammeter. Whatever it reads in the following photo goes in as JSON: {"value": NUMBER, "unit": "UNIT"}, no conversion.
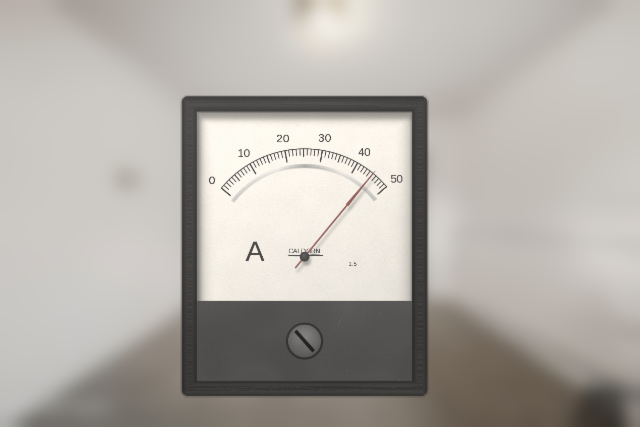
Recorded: {"value": 45, "unit": "A"}
